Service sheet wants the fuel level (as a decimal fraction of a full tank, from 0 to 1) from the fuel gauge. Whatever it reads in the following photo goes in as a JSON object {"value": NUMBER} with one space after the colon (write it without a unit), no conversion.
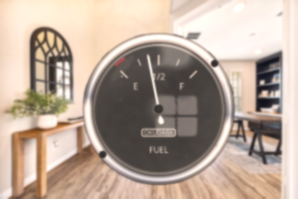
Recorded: {"value": 0.375}
